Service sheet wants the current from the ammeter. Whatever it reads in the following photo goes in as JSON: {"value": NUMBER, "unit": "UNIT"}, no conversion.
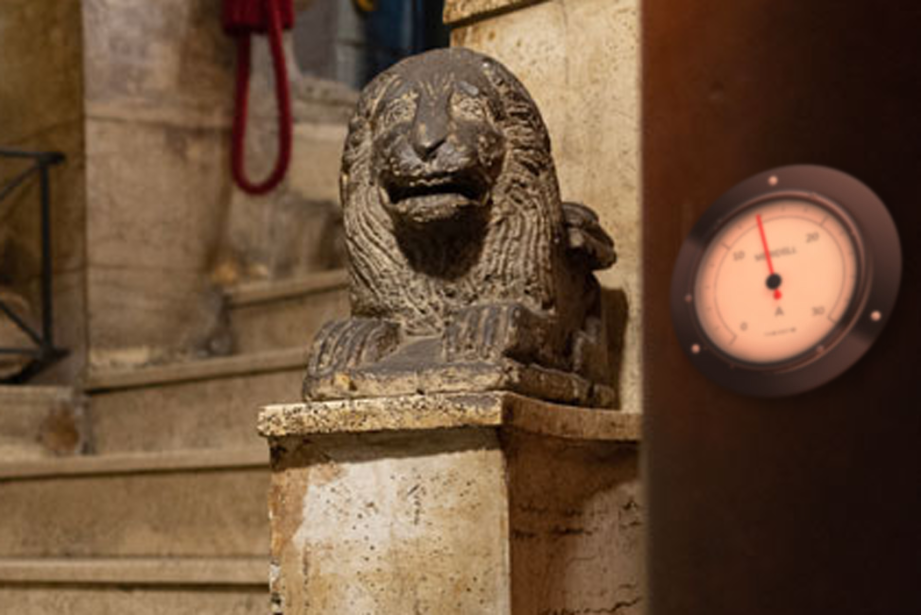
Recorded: {"value": 14, "unit": "A"}
